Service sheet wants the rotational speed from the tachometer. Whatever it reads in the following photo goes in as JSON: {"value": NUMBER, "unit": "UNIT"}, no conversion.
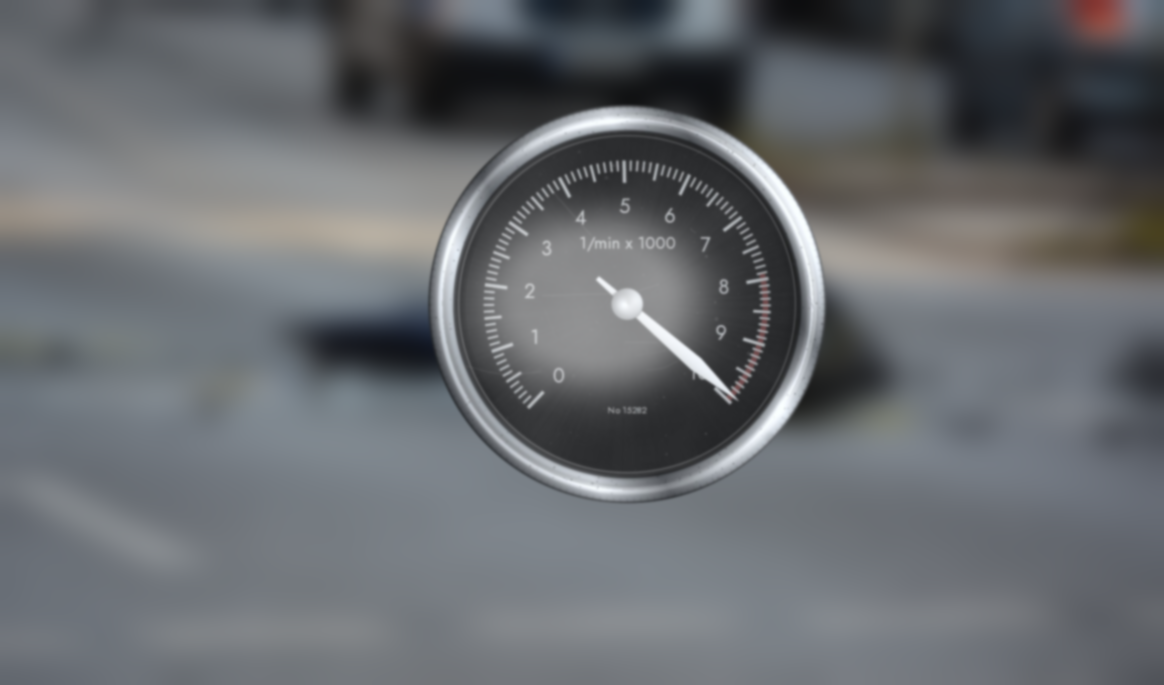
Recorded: {"value": 9900, "unit": "rpm"}
